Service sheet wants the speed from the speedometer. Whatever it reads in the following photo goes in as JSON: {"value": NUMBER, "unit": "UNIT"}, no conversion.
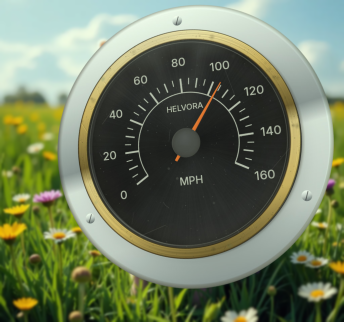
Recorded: {"value": 105, "unit": "mph"}
